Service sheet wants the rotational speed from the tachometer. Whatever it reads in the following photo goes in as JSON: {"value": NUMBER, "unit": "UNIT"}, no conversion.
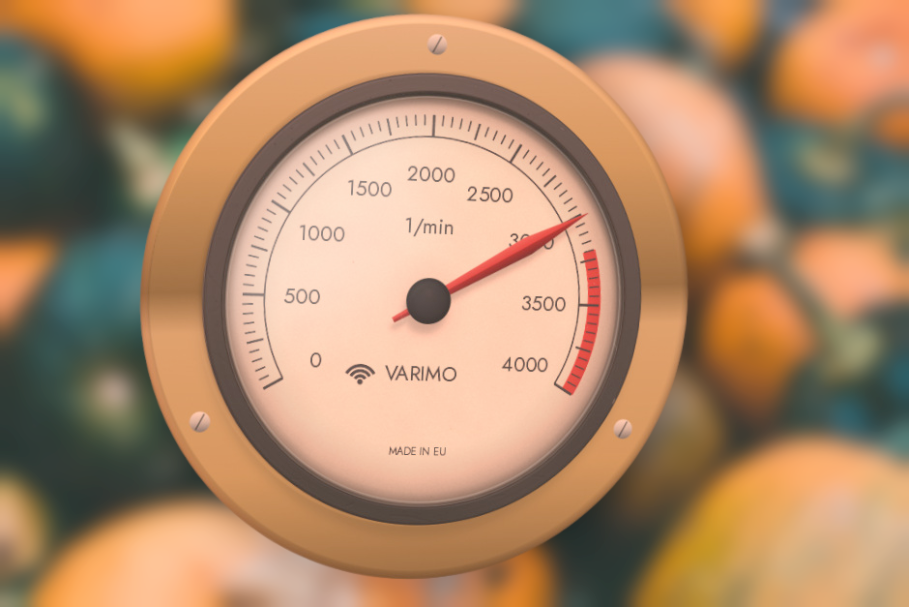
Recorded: {"value": 3000, "unit": "rpm"}
